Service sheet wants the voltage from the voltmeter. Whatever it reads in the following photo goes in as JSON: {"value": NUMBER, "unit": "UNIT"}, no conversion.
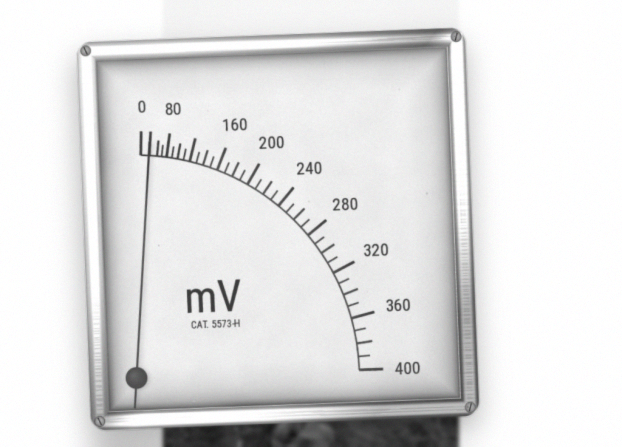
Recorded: {"value": 40, "unit": "mV"}
